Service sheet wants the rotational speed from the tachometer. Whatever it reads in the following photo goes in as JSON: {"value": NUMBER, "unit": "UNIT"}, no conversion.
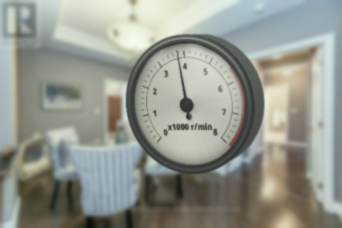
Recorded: {"value": 3800, "unit": "rpm"}
